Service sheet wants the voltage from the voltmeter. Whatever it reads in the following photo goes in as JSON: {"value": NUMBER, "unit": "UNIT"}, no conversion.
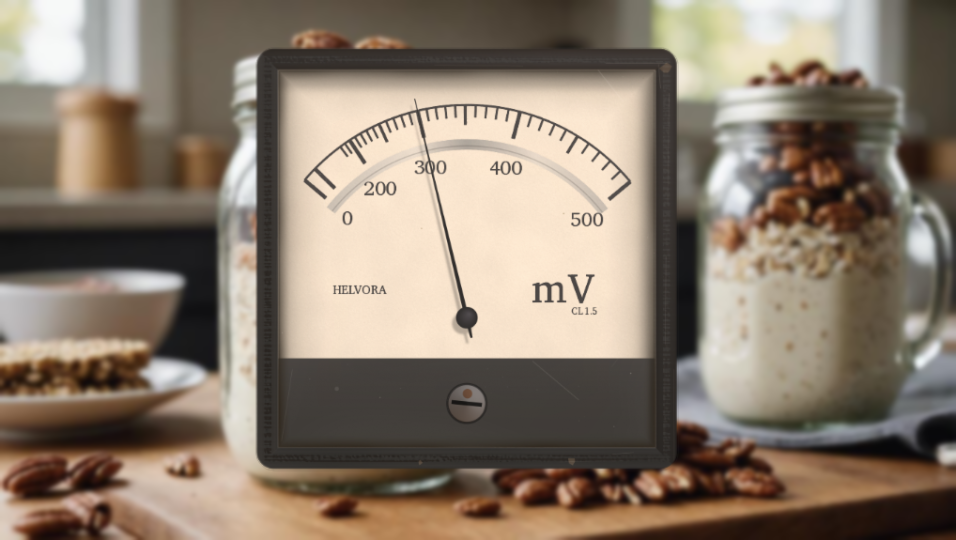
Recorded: {"value": 300, "unit": "mV"}
